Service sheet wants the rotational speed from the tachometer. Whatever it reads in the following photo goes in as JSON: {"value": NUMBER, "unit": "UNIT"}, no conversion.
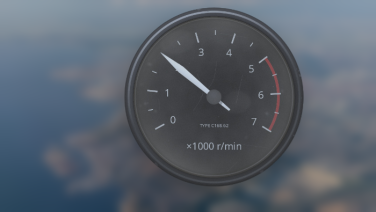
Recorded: {"value": 2000, "unit": "rpm"}
